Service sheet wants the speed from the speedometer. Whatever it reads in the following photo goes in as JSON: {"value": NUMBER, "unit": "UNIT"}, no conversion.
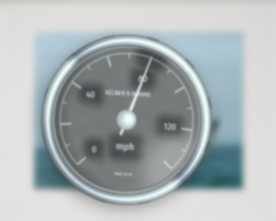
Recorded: {"value": 80, "unit": "mph"}
